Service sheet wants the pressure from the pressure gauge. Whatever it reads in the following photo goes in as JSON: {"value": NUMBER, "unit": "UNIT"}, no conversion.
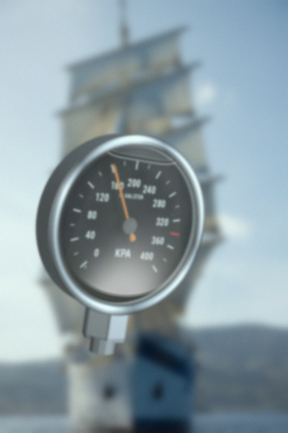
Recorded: {"value": 160, "unit": "kPa"}
